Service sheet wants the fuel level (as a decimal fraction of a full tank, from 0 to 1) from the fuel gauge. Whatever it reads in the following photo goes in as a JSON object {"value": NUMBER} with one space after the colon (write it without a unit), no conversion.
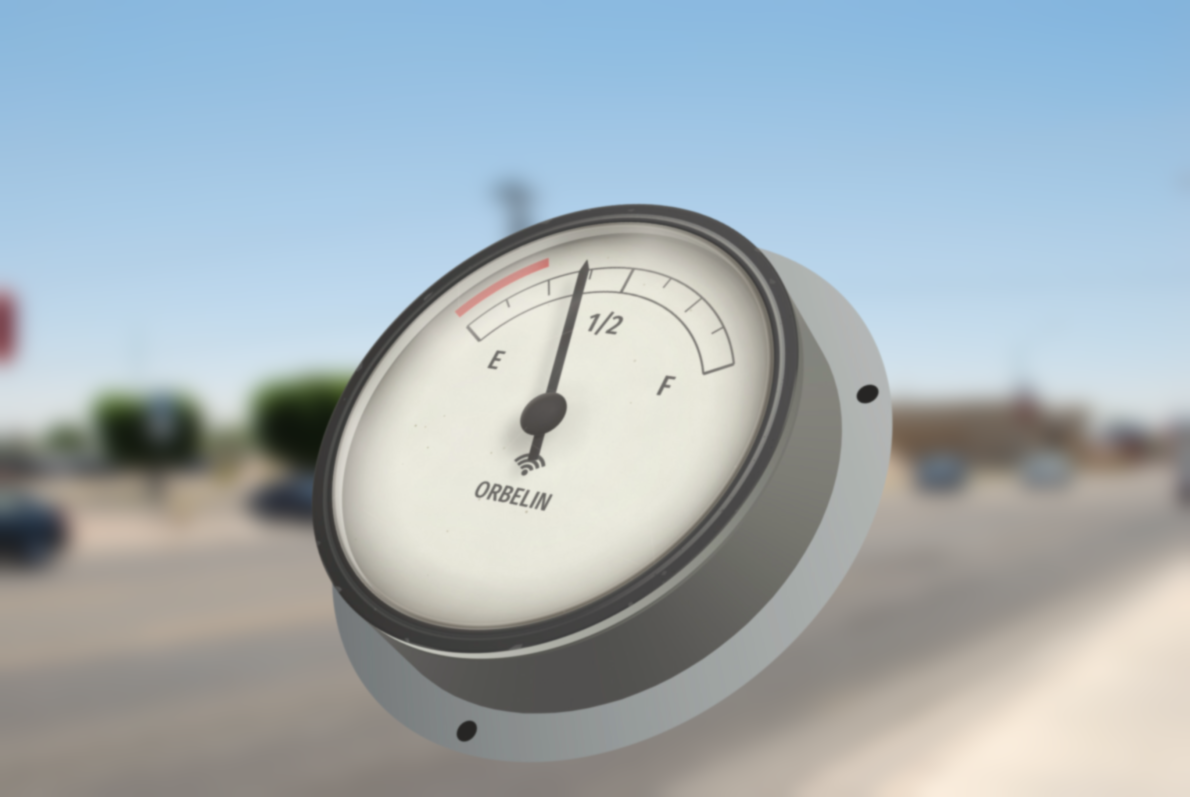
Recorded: {"value": 0.375}
